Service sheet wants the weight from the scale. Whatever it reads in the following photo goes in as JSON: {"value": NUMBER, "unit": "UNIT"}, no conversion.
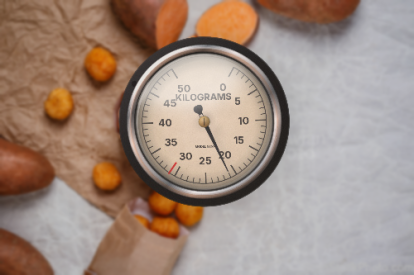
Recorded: {"value": 21, "unit": "kg"}
